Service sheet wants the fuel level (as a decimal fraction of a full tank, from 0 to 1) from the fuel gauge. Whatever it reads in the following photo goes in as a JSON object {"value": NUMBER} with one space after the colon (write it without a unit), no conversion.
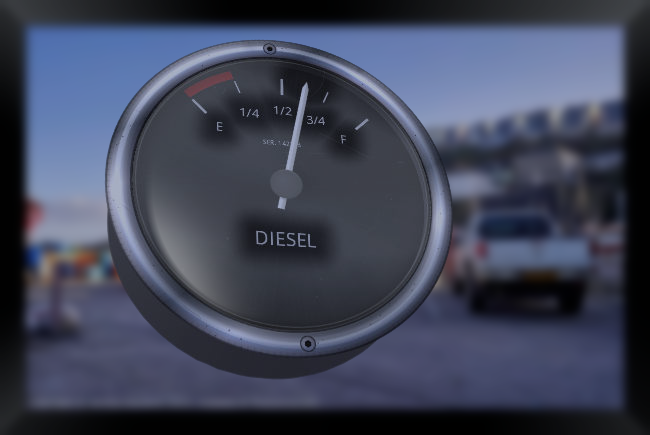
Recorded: {"value": 0.625}
